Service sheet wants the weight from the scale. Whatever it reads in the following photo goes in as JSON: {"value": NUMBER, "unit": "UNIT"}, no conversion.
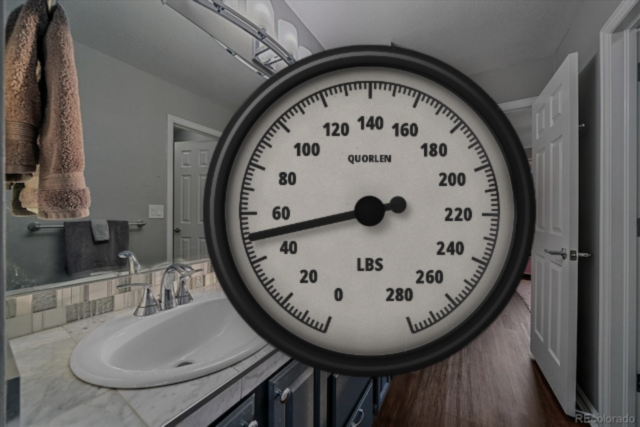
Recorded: {"value": 50, "unit": "lb"}
